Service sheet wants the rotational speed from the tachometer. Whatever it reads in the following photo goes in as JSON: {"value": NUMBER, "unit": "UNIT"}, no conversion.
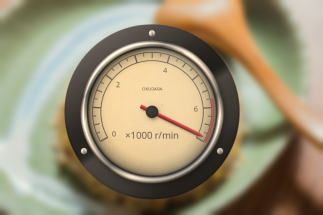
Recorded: {"value": 6875, "unit": "rpm"}
